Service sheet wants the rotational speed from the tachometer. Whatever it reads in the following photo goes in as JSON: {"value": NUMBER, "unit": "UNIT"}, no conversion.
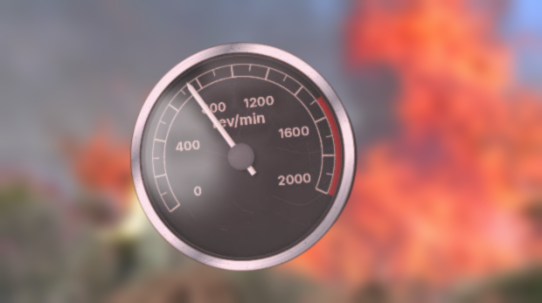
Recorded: {"value": 750, "unit": "rpm"}
